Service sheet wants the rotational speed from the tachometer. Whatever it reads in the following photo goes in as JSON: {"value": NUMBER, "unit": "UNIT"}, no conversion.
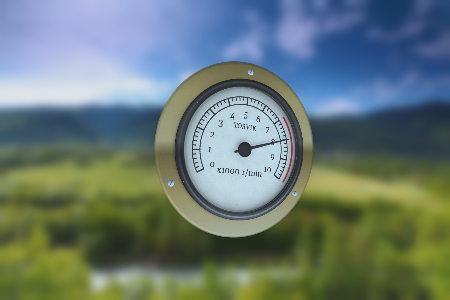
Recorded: {"value": 8000, "unit": "rpm"}
